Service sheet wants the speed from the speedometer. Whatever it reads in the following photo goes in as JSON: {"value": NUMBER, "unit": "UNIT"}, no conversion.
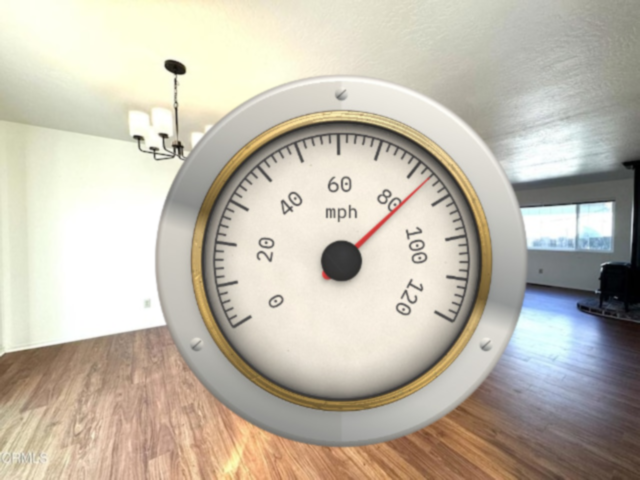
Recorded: {"value": 84, "unit": "mph"}
